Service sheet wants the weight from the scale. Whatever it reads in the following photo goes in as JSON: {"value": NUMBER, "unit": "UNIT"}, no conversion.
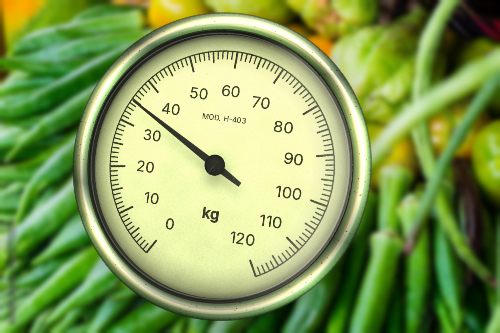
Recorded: {"value": 35, "unit": "kg"}
